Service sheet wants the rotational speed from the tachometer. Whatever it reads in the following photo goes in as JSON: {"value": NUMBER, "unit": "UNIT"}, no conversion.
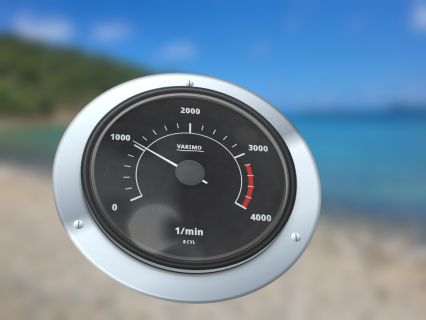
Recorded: {"value": 1000, "unit": "rpm"}
